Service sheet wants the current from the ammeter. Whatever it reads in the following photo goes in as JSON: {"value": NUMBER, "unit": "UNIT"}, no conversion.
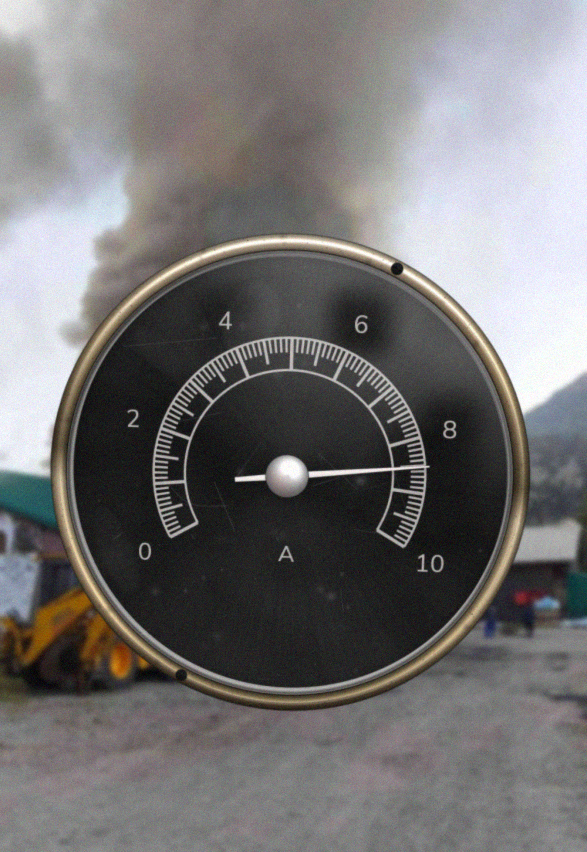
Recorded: {"value": 8.5, "unit": "A"}
